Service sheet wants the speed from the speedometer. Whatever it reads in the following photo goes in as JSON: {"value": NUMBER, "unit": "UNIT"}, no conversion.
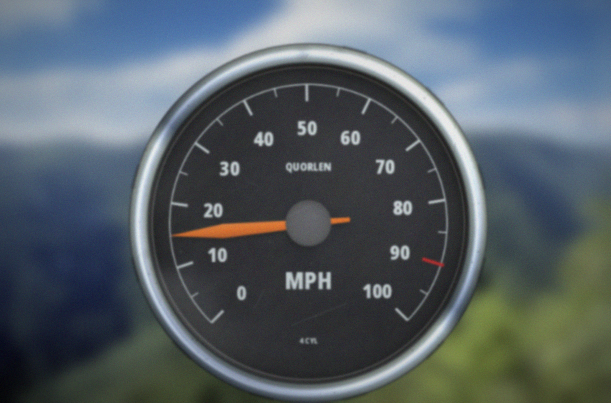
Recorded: {"value": 15, "unit": "mph"}
